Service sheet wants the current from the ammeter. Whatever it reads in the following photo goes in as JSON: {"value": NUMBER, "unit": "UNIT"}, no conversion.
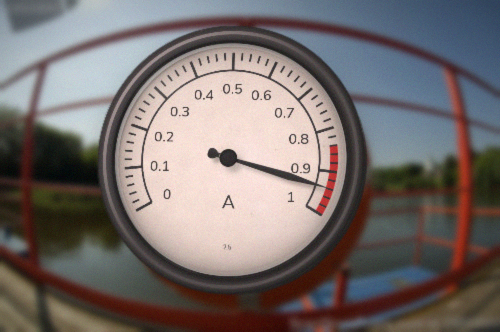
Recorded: {"value": 0.94, "unit": "A"}
